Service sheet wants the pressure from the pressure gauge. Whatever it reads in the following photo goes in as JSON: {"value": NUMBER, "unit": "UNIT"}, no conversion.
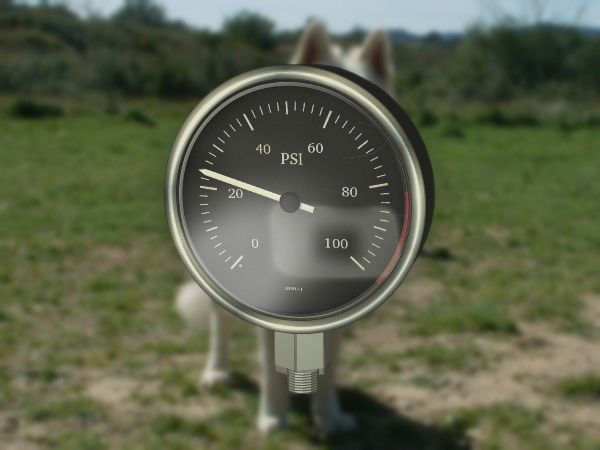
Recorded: {"value": 24, "unit": "psi"}
